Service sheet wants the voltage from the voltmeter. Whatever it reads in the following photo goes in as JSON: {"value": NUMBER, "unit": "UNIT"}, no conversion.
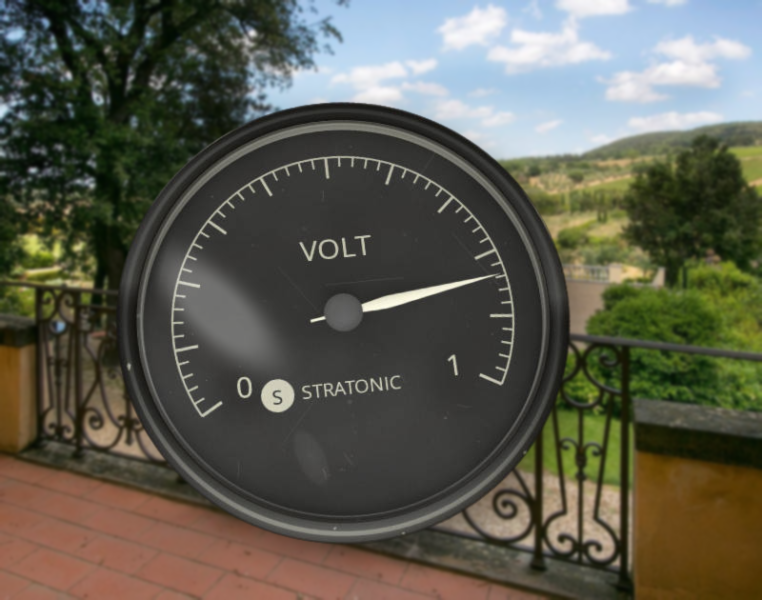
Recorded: {"value": 0.84, "unit": "V"}
